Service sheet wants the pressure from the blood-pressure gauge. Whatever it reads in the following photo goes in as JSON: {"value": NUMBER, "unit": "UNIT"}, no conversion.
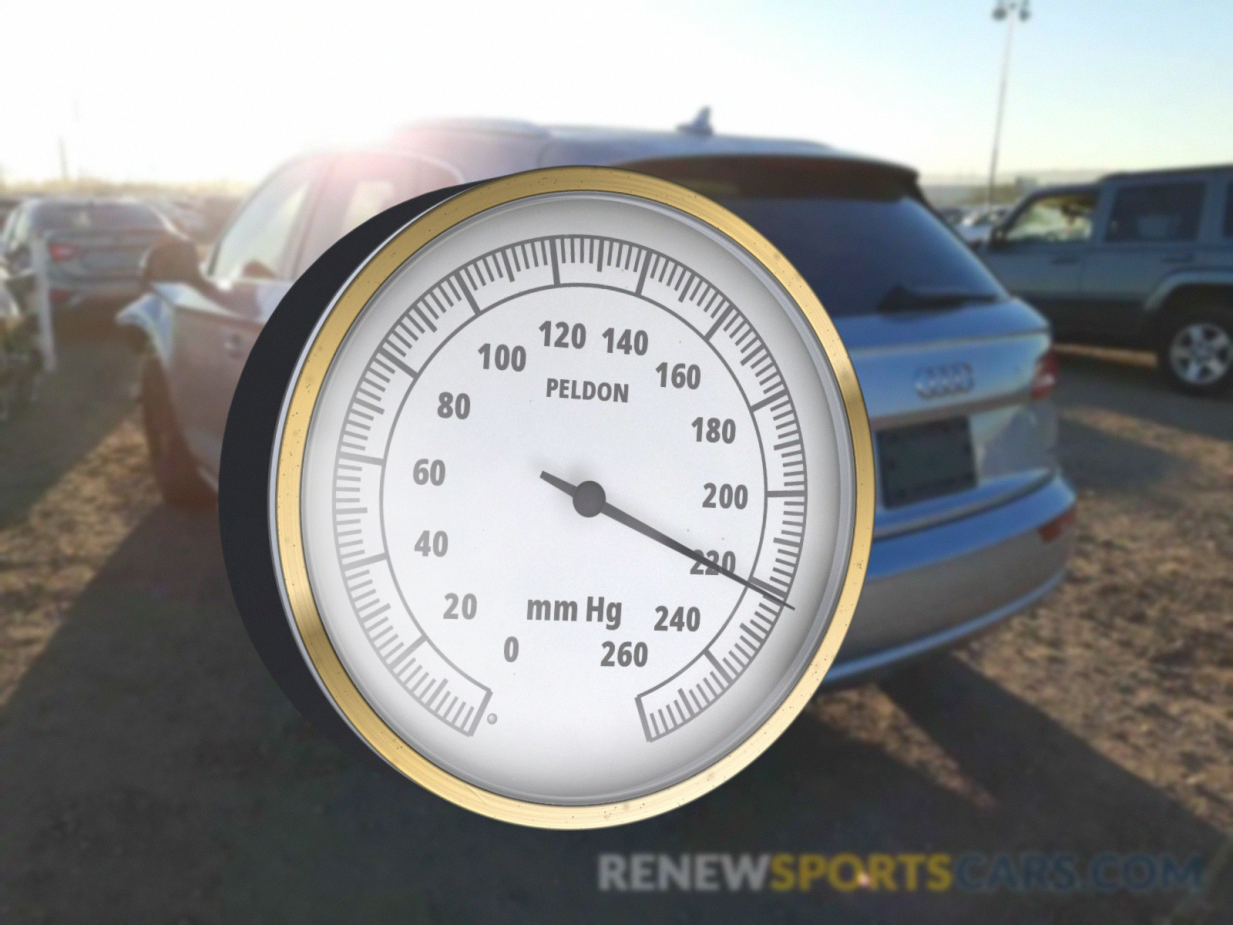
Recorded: {"value": 222, "unit": "mmHg"}
